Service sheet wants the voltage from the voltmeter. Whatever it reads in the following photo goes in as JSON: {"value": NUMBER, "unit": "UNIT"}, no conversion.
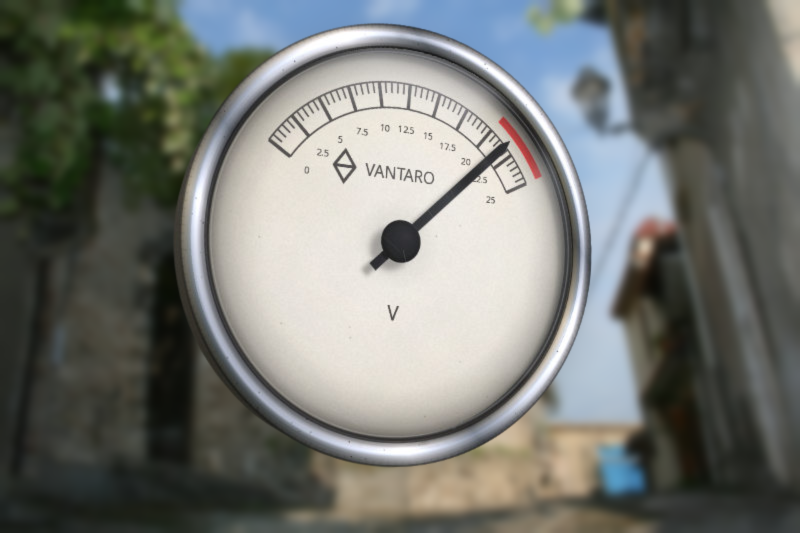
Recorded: {"value": 21.5, "unit": "V"}
